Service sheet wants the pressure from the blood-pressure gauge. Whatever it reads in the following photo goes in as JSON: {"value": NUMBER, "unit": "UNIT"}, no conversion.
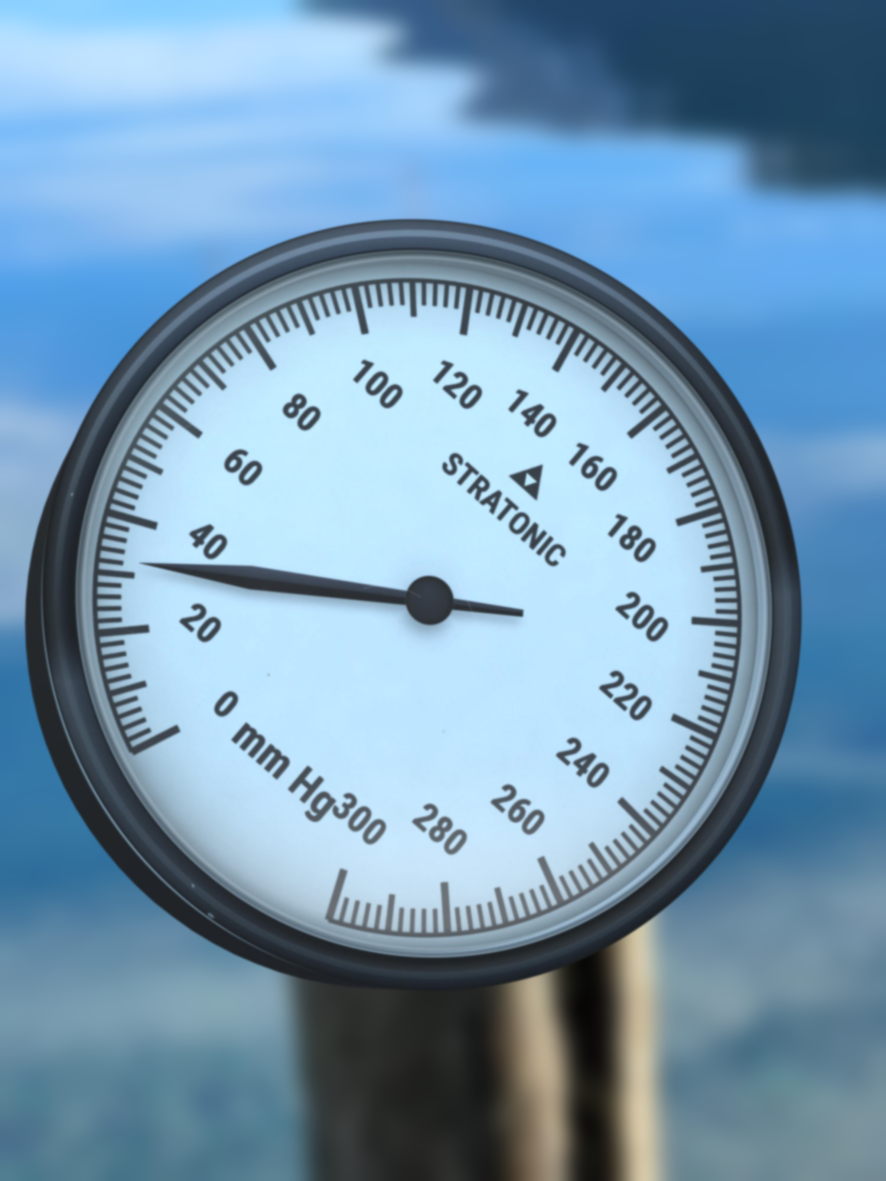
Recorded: {"value": 32, "unit": "mmHg"}
